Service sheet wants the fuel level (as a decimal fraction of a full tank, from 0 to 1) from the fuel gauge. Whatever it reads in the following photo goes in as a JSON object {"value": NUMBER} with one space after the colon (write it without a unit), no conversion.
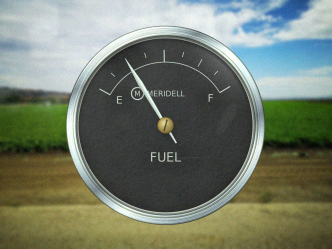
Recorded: {"value": 0.25}
